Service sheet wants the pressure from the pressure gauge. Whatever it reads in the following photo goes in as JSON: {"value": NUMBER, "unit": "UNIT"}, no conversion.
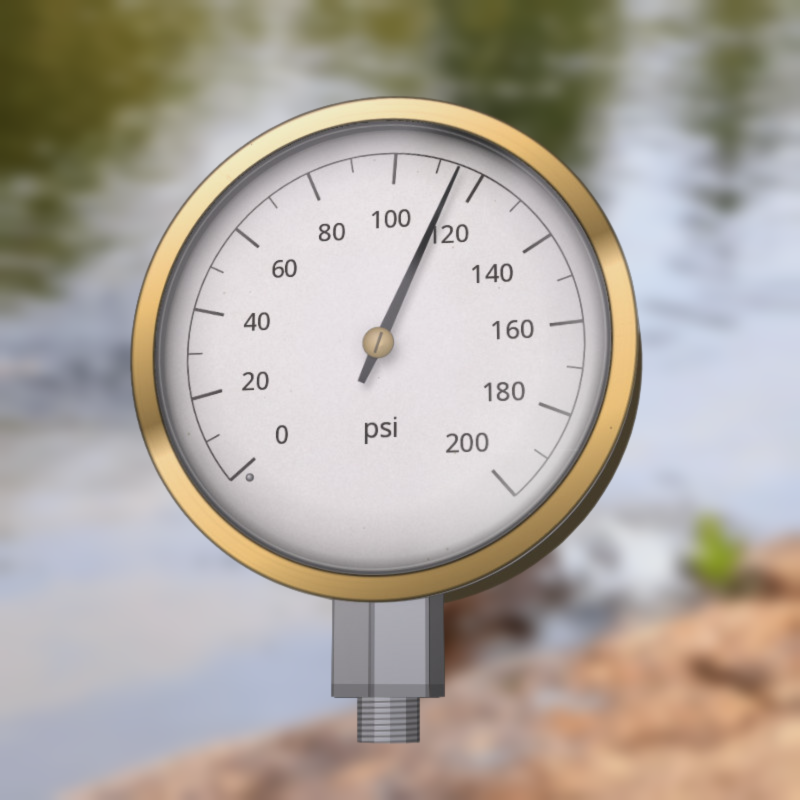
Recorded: {"value": 115, "unit": "psi"}
